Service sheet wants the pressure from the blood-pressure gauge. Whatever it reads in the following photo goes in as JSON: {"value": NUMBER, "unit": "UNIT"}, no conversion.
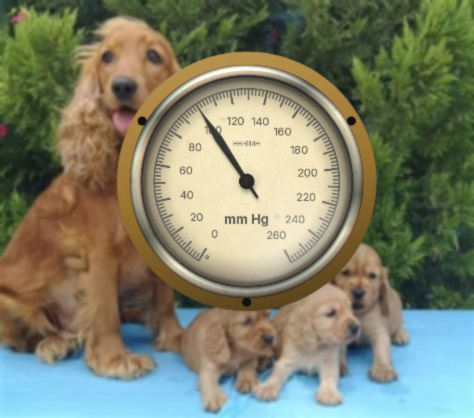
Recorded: {"value": 100, "unit": "mmHg"}
